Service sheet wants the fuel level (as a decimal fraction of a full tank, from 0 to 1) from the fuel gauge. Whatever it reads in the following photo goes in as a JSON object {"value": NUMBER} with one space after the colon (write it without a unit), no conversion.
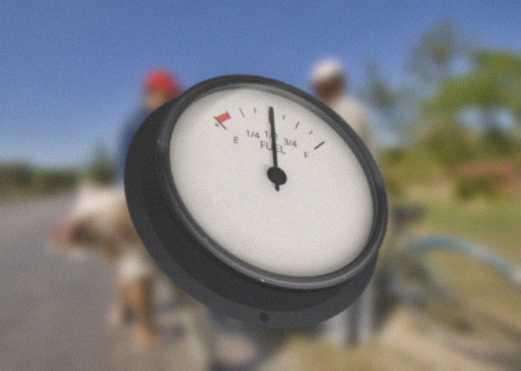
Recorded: {"value": 0.5}
